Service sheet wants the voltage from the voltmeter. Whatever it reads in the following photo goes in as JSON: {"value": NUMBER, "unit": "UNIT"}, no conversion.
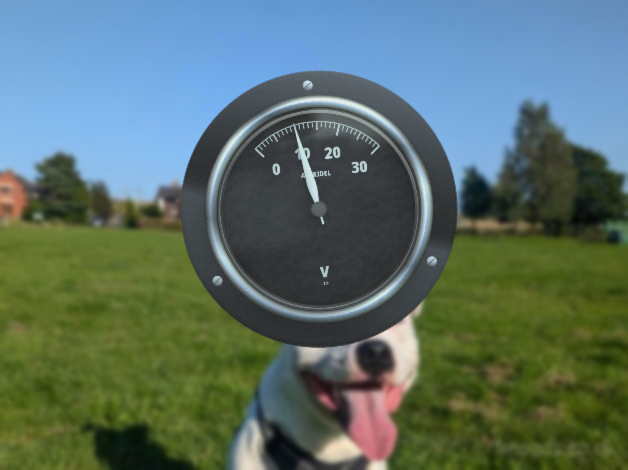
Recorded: {"value": 10, "unit": "V"}
